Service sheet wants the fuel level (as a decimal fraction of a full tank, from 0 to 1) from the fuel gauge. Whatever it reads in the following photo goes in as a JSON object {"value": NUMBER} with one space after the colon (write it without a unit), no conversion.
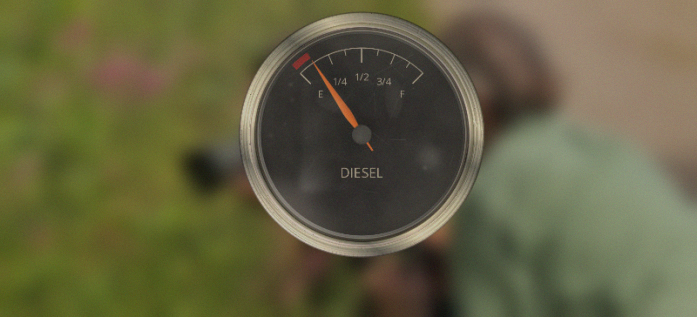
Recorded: {"value": 0.125}
